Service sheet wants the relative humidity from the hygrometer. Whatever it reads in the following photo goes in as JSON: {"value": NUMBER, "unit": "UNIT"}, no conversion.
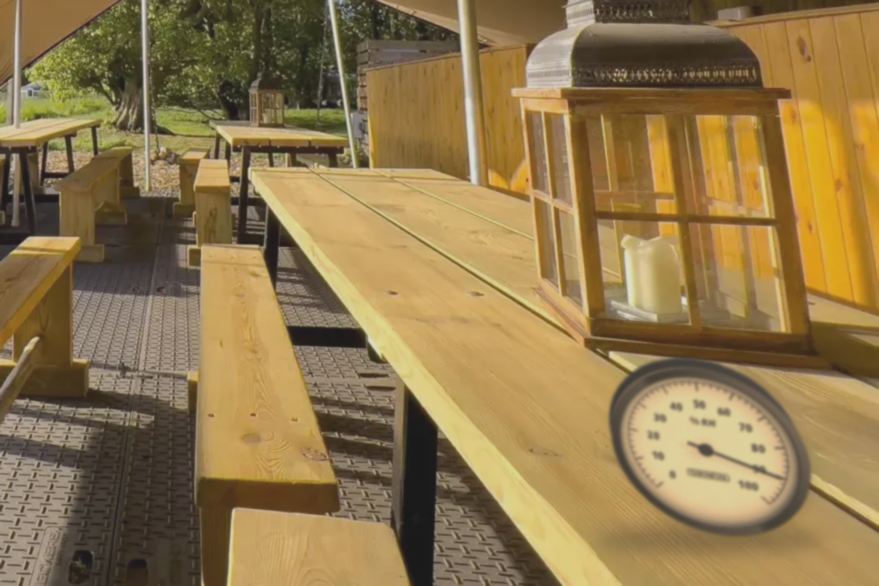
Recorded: {"value": 90, "unit": "%"}
